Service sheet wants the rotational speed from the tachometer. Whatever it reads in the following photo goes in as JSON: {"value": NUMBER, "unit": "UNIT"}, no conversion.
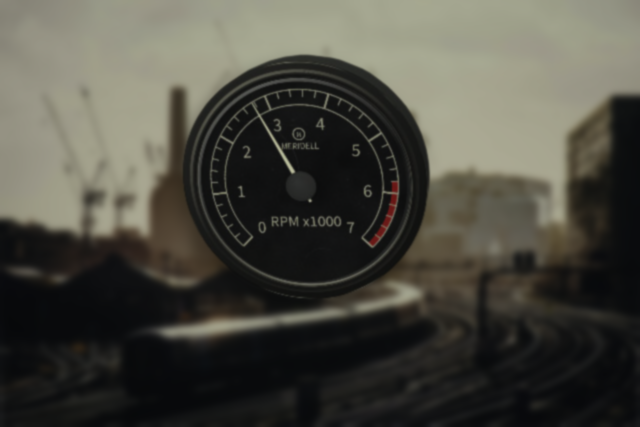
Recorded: {"value": 2800, "unit": "rpm"}
